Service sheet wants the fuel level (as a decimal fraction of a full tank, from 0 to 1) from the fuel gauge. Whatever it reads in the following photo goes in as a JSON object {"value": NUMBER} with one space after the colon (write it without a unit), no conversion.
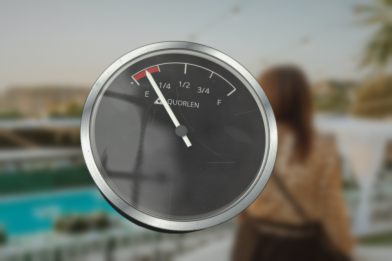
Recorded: {"value": 0.125}
